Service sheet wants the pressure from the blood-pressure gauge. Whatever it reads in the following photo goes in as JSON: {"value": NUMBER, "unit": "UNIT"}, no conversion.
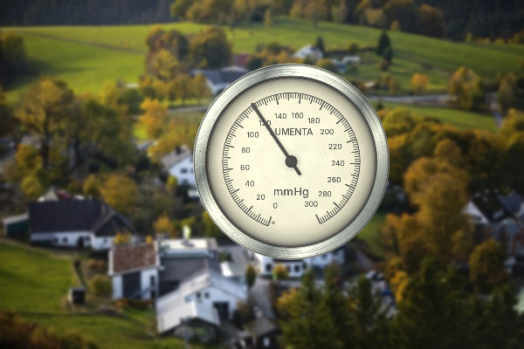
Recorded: {"value": 120, "unit": "mmHg"}
